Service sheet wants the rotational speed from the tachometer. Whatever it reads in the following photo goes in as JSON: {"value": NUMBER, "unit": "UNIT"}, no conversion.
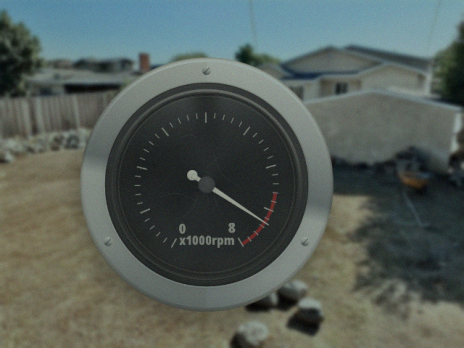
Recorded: {"value": 7300, "unit": "rpm"}
